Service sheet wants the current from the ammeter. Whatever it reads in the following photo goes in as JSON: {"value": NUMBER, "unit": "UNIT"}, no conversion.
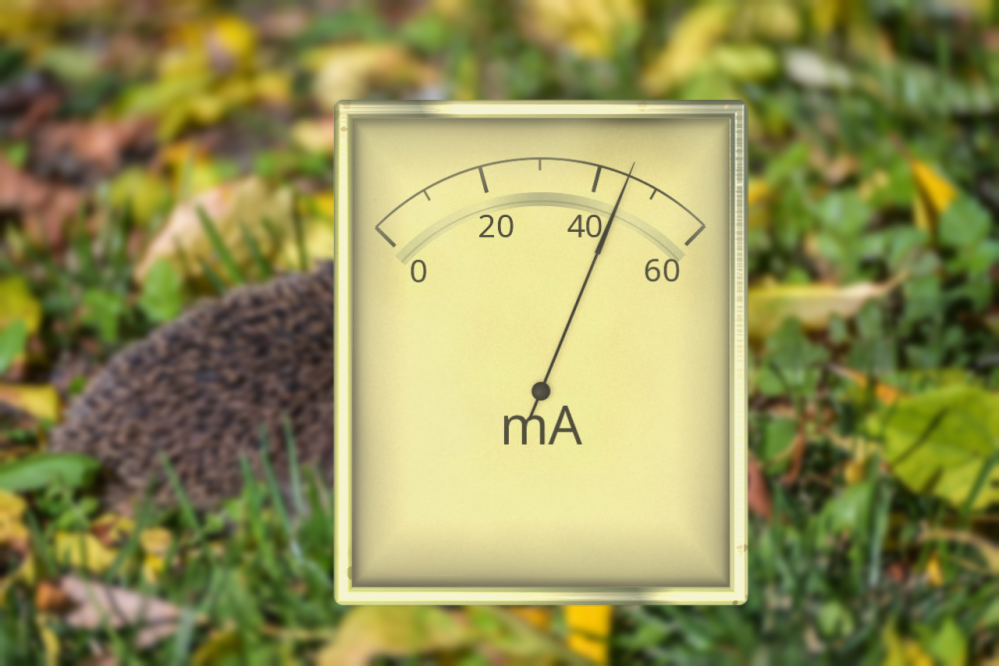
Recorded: {"value": 45, "unit": "mA"}
